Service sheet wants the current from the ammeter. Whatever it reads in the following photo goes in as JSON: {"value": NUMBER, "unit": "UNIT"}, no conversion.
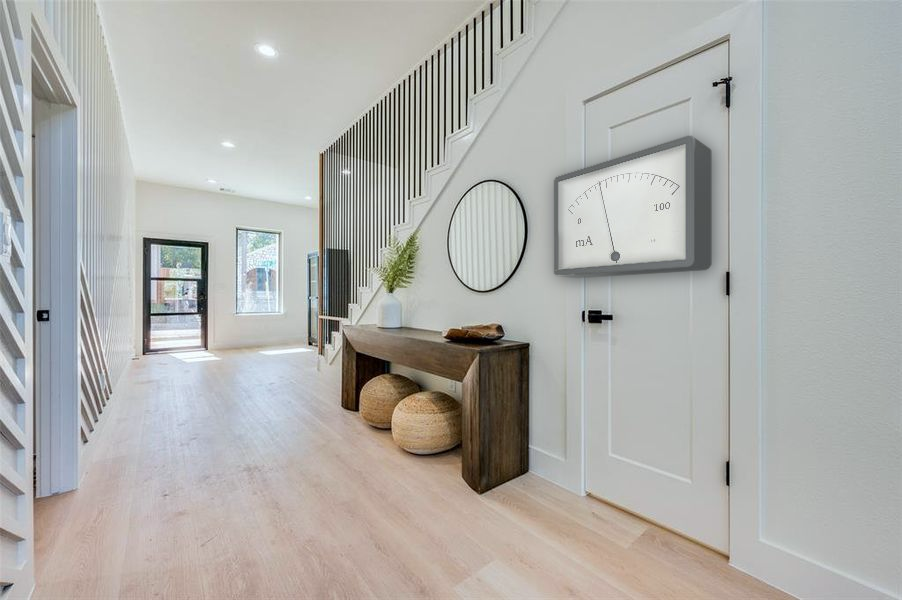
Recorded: {"value": 35, "unit": "mA"}
